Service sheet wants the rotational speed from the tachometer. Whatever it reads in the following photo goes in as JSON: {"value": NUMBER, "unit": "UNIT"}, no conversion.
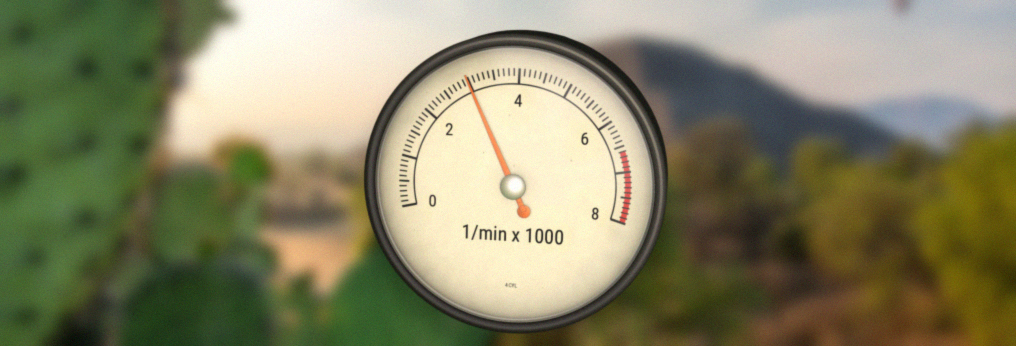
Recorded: {"value": 3000, "unit": "rpm"}
